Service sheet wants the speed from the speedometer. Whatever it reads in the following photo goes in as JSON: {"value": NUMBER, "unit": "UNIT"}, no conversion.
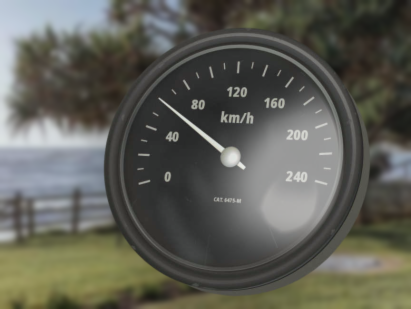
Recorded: {"value": 60, "unit": "km/h"}
